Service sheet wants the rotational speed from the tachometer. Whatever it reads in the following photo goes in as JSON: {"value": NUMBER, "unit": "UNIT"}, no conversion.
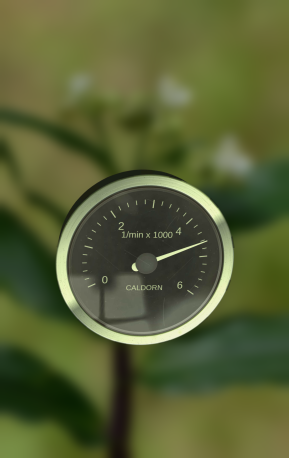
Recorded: {"value": 4600, "unit": "rpm"}
